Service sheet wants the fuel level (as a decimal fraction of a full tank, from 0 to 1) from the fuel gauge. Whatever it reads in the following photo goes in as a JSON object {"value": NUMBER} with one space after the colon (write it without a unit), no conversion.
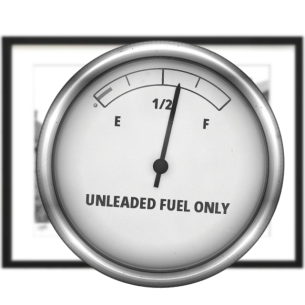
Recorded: {"value": 0.625}
